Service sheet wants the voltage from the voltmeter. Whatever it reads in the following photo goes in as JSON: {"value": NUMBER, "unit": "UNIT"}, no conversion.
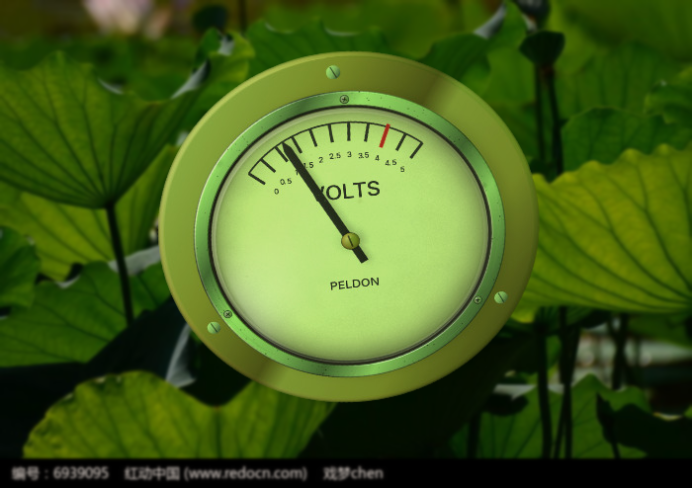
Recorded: {"value": 1.25, "unit": "V"}
